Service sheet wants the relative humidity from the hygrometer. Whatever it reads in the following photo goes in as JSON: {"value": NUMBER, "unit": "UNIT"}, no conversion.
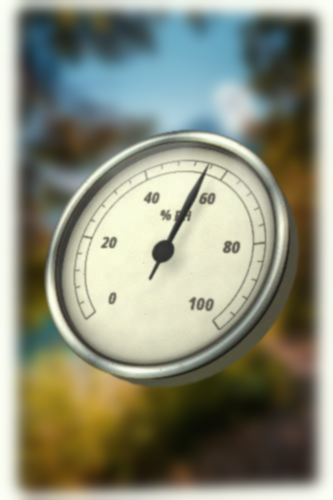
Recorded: {"value": 56, "unit": "%"}
